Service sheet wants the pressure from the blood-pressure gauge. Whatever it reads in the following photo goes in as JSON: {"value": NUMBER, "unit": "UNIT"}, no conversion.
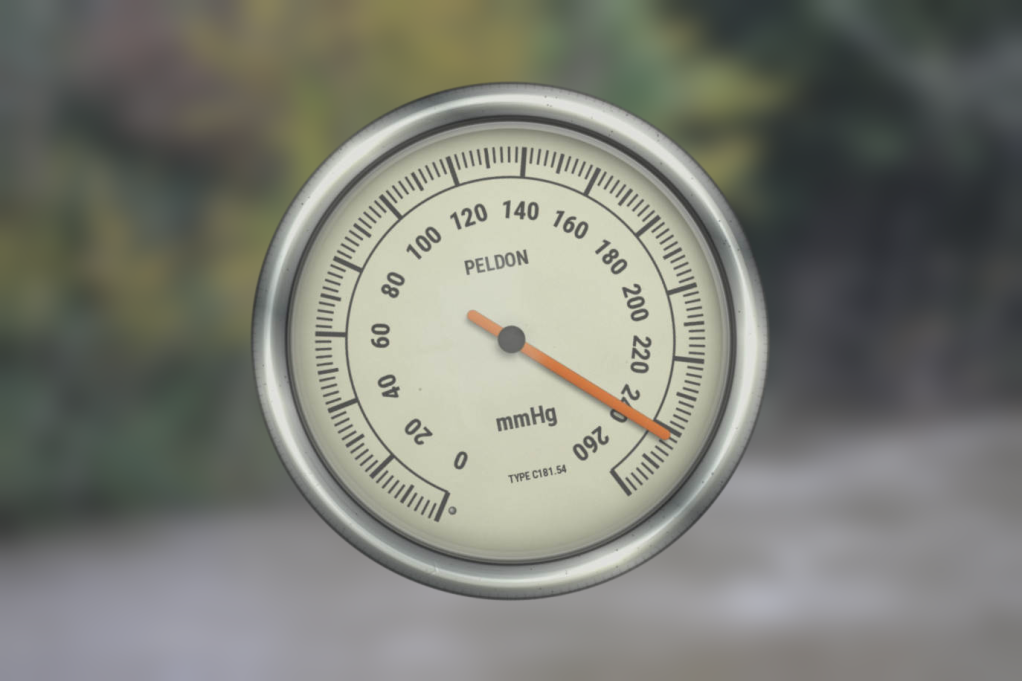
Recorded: {"value": 242, "unit": "mmHg"}
